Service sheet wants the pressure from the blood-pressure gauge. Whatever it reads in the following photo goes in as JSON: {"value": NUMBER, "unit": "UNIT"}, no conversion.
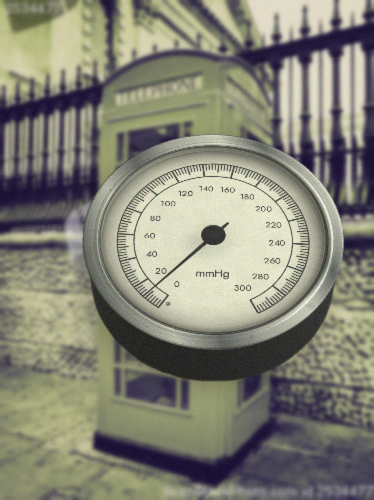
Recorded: {"value": 10, "unit": "mmHg"}
